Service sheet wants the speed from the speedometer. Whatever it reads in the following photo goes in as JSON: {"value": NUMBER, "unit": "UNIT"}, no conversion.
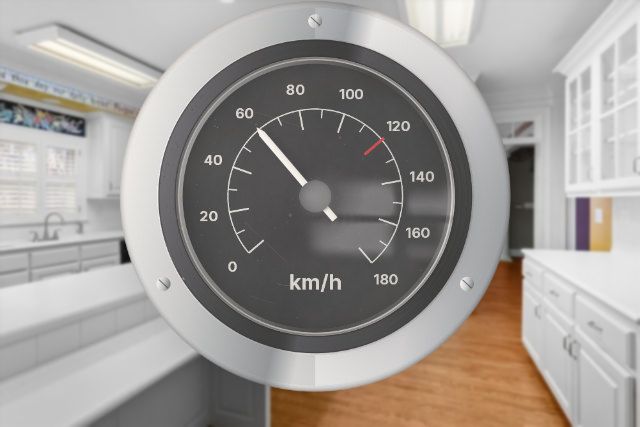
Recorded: {"value": 60, "unit": "km/h"}
